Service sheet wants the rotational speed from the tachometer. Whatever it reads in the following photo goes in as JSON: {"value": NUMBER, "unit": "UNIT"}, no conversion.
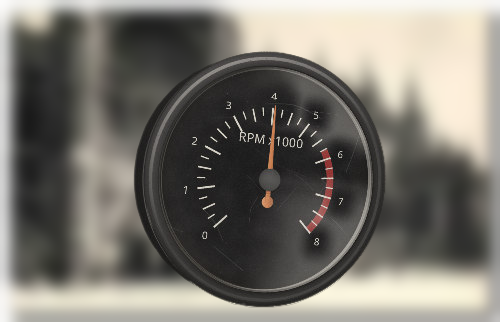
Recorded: {"value": 4000, "unit": "rpm"}
